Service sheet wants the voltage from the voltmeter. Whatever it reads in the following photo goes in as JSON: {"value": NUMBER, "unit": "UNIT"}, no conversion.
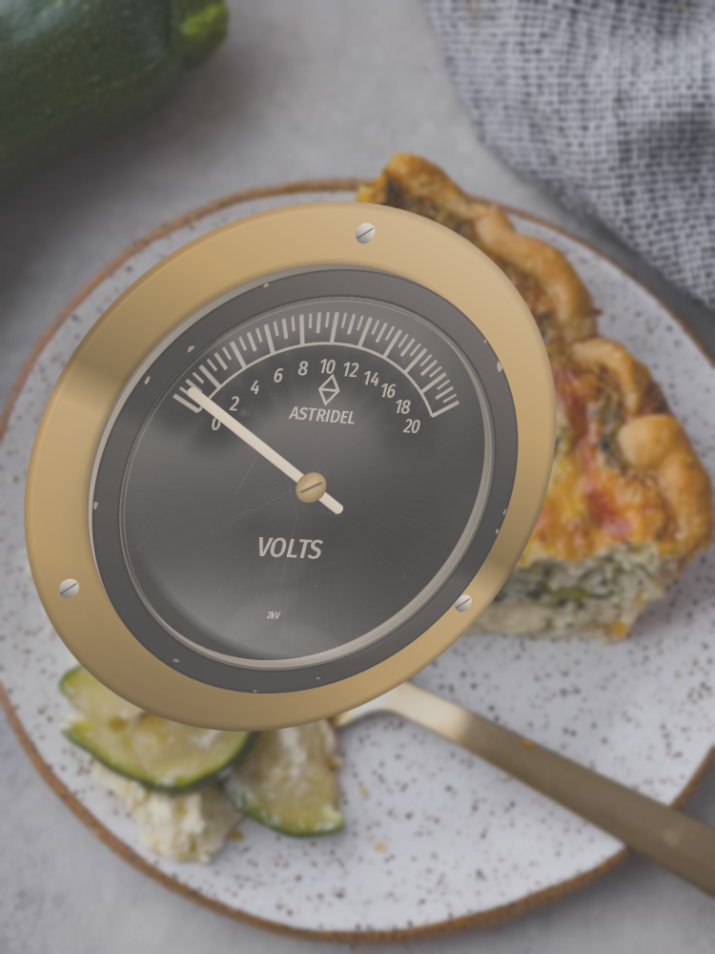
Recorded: {"value": 0.75, "unit": "V"}
